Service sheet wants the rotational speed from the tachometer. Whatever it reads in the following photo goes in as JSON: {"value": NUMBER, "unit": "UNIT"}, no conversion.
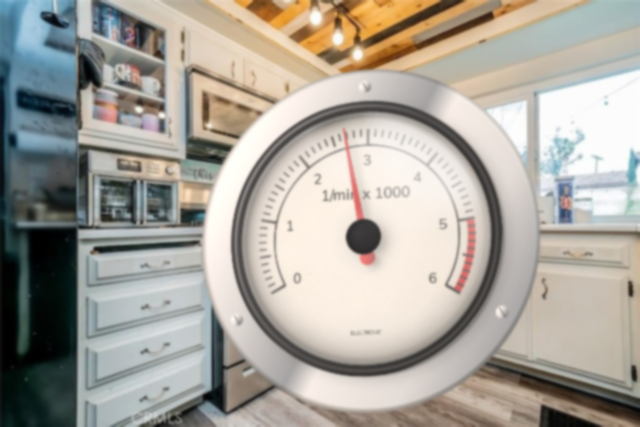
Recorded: {"value": 2700, "unit": "rpm"}
